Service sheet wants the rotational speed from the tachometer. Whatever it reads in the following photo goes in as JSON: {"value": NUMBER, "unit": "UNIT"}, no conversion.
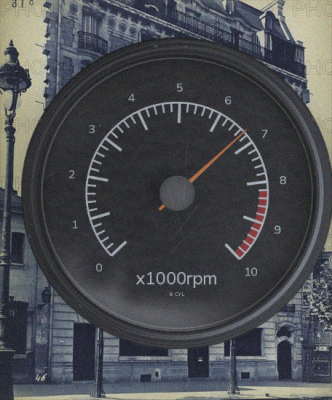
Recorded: {"value": 6700, "unit": "rpm"}
